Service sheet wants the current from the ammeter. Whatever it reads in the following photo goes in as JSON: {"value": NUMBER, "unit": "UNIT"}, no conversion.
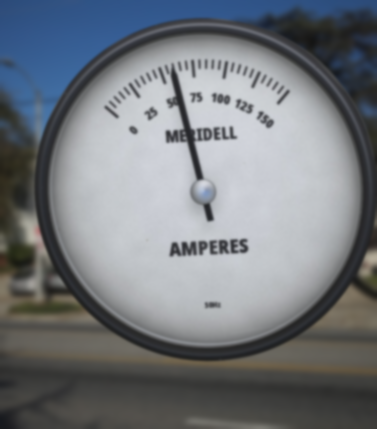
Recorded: {"value": 60, "unit": "A"}
